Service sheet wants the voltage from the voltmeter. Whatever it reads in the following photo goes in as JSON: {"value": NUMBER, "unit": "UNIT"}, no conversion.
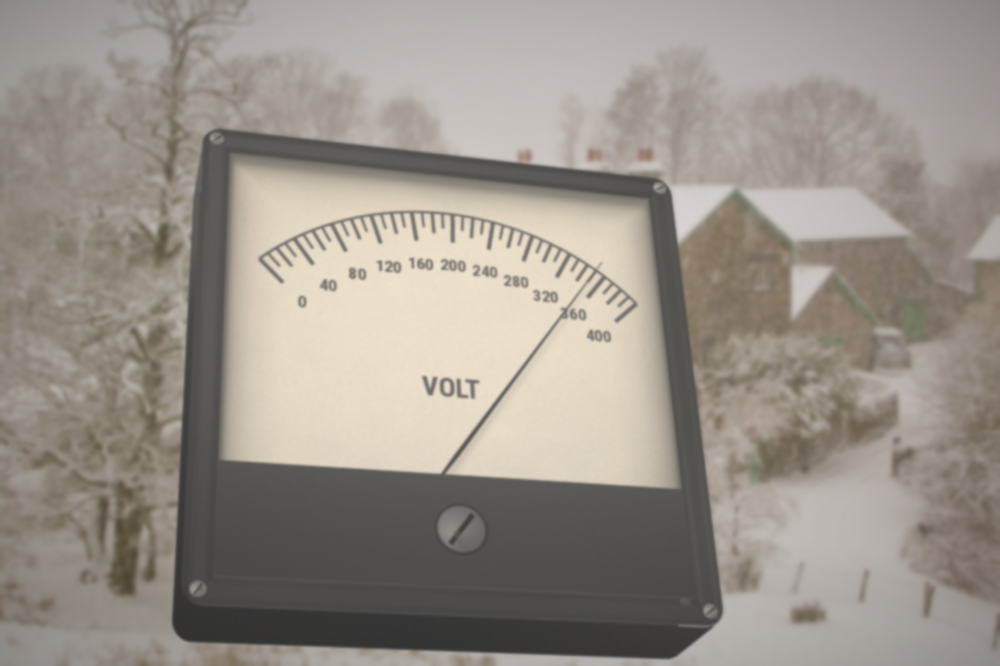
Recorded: {"value": 350, "unit": "V"}
